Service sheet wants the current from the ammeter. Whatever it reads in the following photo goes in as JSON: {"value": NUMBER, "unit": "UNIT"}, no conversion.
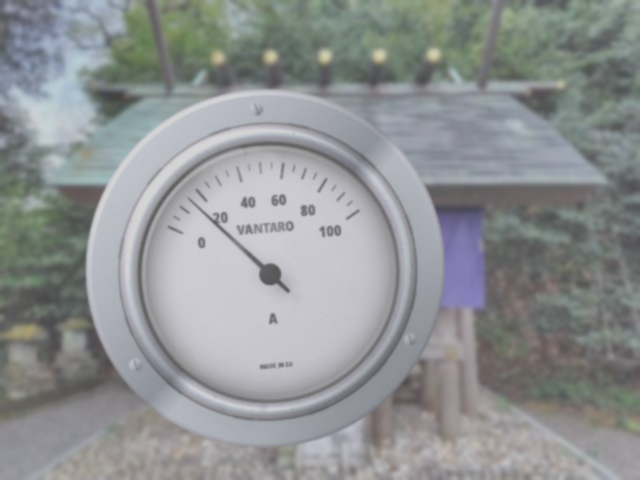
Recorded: {"value": 15, "unit": "A"}
